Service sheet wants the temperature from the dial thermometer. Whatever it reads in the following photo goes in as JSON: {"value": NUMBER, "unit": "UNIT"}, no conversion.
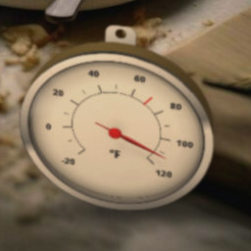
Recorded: {"value": 110, "unit": "°F"}
